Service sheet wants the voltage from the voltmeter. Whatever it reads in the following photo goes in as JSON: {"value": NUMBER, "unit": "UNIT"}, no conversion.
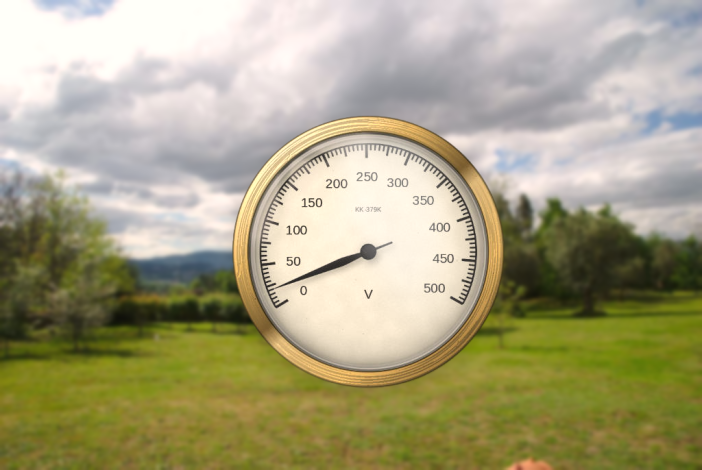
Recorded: {"value": 20, "unit": "V"}
